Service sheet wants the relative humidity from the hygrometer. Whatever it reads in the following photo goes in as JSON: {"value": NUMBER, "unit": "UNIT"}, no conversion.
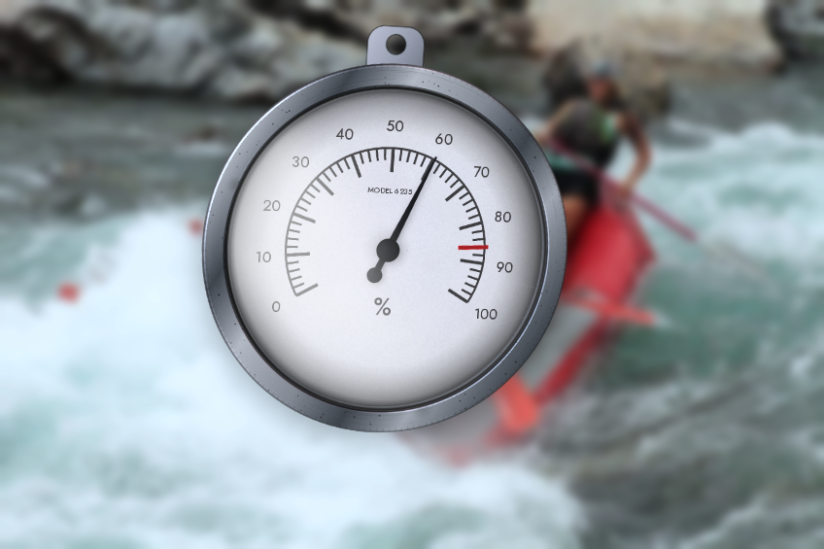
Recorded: {"value": 60, "unit": "%"}
